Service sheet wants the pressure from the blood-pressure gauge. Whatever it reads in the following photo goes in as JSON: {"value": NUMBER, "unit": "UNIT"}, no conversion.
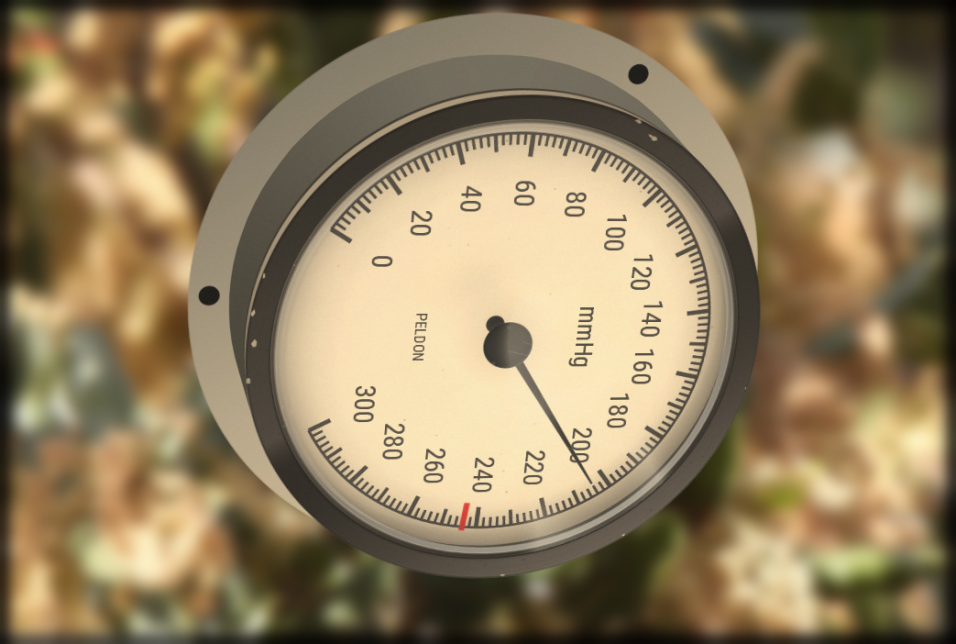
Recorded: {"value": 204, "unit": "mmHg"}
